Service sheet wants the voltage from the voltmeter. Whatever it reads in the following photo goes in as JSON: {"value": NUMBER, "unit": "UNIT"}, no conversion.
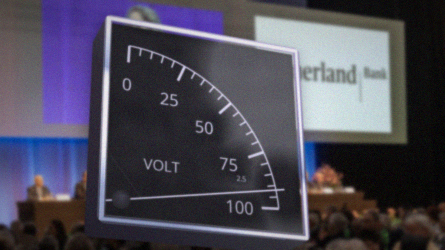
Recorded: {"value": 92.5, "unit": "V"}
